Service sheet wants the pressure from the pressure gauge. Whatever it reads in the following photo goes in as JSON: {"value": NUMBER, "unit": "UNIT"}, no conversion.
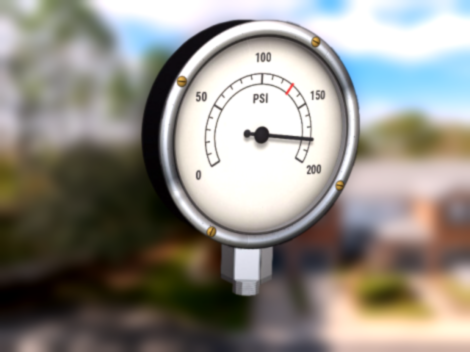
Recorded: {"value": 180, "unit": "psi"}
